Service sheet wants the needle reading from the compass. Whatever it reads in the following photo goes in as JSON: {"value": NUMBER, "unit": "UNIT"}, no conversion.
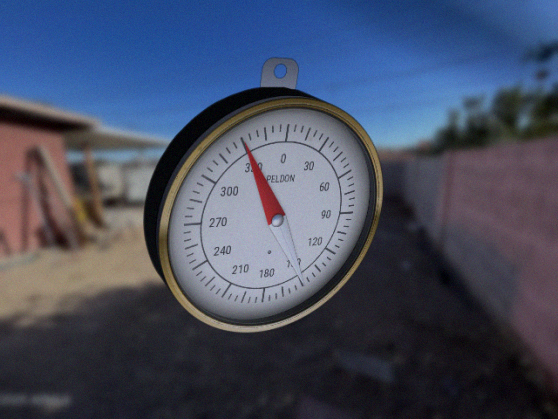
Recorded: {"value": 330, "unit": "°"}
